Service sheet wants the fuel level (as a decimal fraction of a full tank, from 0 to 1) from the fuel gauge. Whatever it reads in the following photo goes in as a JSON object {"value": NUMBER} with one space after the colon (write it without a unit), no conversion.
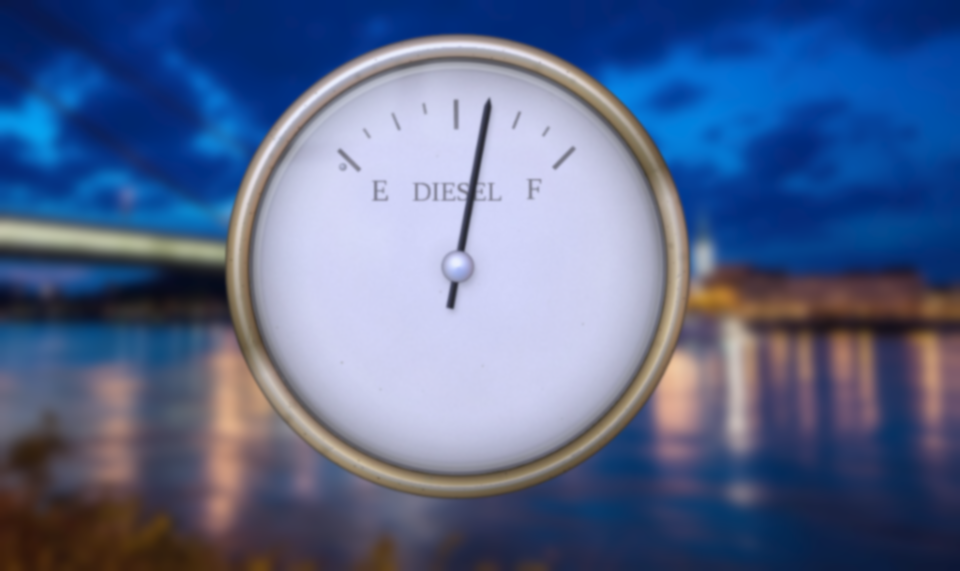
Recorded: {"value": 0.625}
